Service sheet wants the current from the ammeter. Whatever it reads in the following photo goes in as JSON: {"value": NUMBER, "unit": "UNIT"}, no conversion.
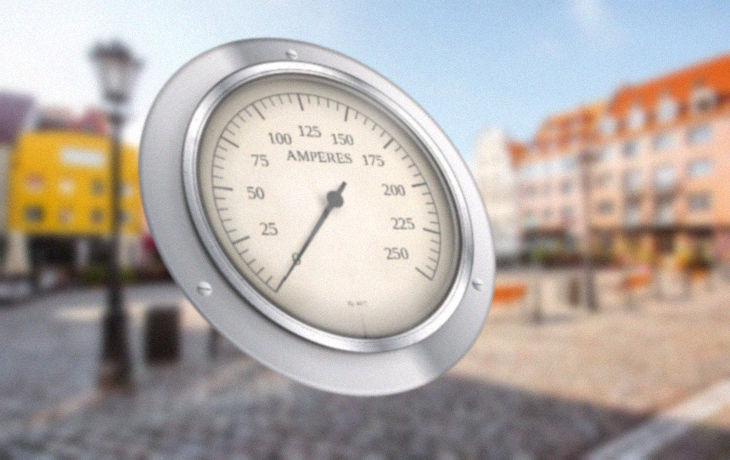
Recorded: {"value": 0, "unit": "A"}
